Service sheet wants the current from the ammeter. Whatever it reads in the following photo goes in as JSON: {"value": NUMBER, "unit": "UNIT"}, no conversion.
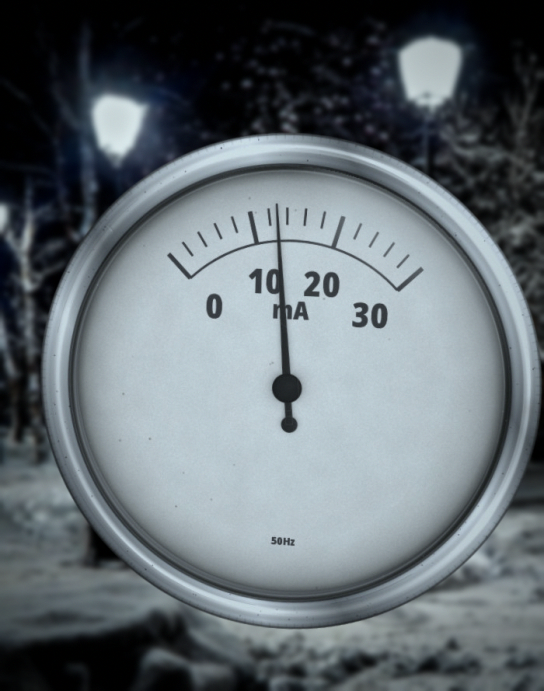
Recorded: {"value": 13, "unit": "mA"}
